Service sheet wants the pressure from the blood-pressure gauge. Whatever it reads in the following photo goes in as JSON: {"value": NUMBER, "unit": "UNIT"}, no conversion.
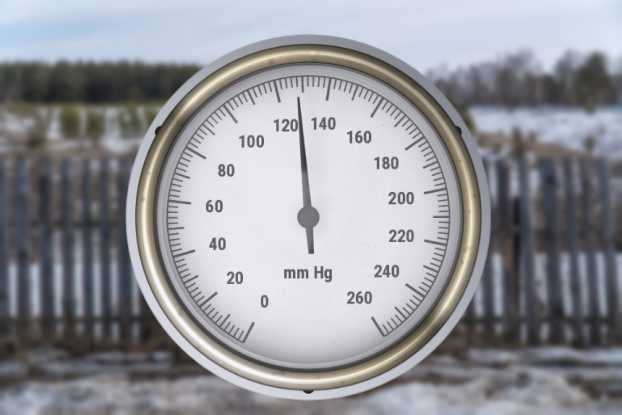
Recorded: {"value": 128, "unit": "mmHg"}
